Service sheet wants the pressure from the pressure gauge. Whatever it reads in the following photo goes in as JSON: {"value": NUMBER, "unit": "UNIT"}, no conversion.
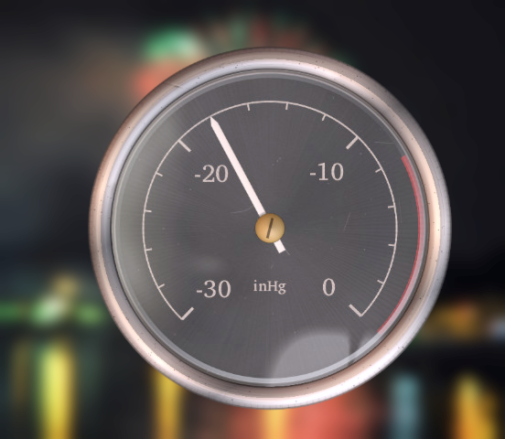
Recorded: {"value": -18, "unit": "inHg"}
